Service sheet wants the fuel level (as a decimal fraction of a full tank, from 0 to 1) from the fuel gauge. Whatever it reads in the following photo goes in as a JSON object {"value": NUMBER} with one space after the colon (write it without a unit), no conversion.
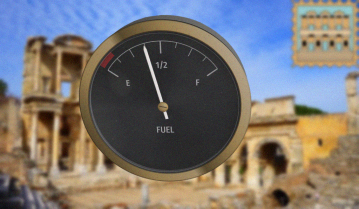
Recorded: {"value": 0.375}
